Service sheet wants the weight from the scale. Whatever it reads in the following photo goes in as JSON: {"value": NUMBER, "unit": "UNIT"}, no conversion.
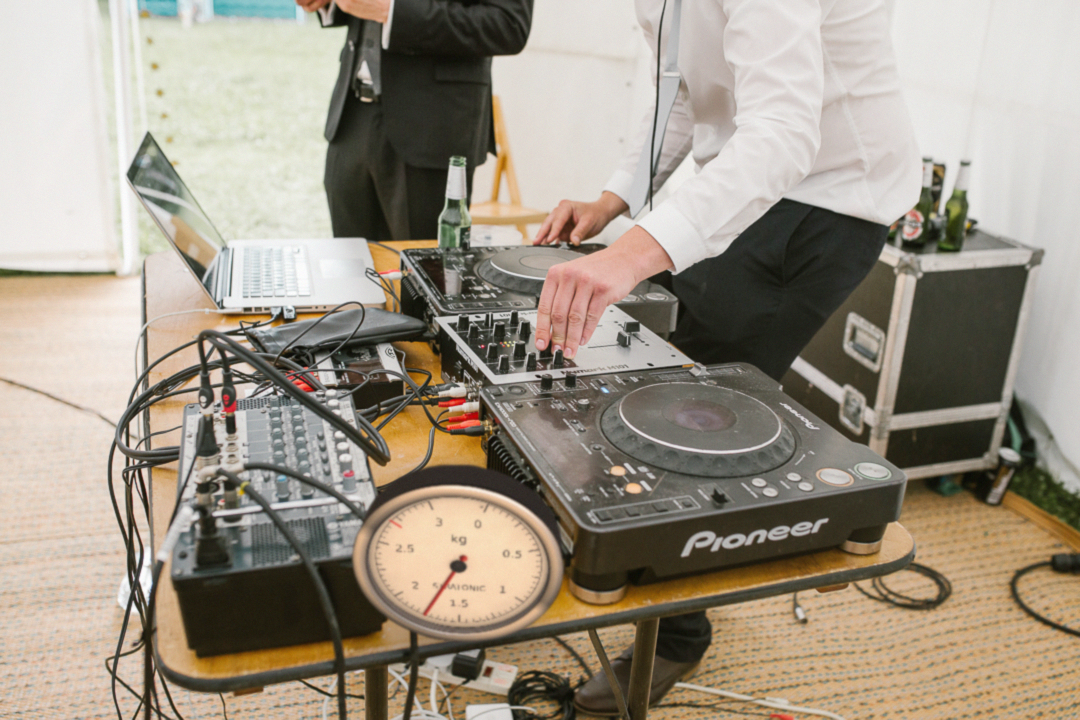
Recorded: {"value": 1.75, "unit": "kg"}
